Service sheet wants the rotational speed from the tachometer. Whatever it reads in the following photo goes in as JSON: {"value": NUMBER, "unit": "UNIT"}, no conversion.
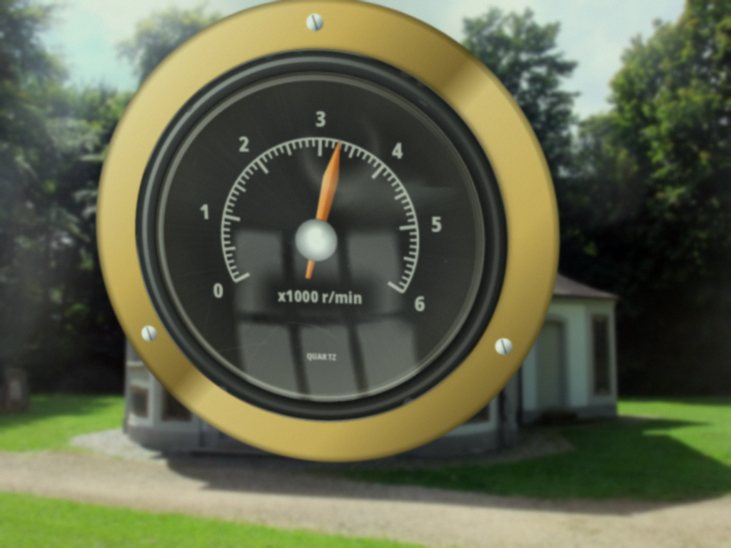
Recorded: {"value": 3300, "unit": "rpm"}
